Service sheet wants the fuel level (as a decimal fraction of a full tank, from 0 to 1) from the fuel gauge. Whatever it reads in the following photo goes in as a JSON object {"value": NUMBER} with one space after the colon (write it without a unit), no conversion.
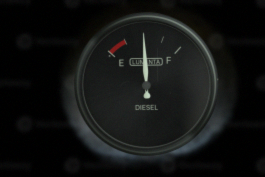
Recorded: {"value": 0.5}
